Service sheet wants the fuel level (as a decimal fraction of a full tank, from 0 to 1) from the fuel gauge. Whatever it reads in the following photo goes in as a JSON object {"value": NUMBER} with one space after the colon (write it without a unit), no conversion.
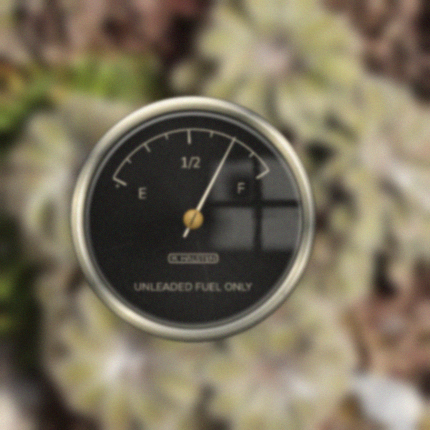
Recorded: {"value": 0.75}
